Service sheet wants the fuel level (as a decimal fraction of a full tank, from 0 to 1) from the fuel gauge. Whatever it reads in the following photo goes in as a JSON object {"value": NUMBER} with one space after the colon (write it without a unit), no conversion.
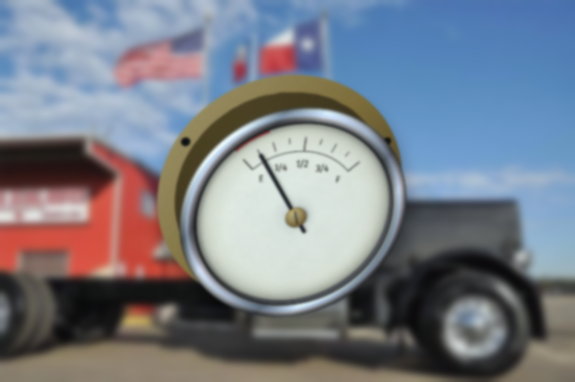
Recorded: {"value": 0.125}
